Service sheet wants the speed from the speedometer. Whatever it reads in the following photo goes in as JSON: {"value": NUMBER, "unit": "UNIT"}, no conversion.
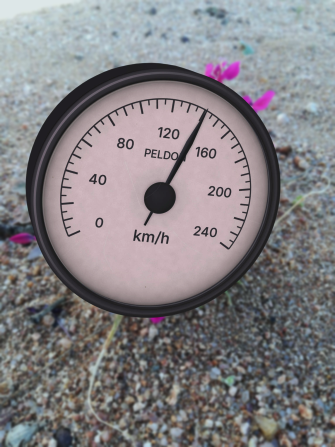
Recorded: {"value": 140, "unit": "km/h"}
